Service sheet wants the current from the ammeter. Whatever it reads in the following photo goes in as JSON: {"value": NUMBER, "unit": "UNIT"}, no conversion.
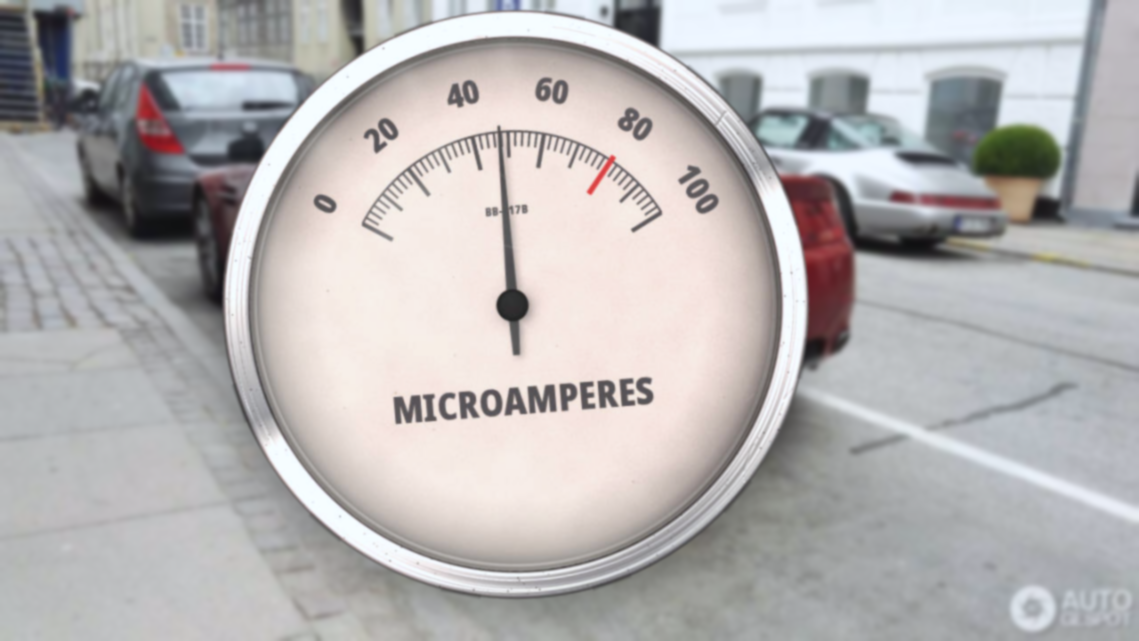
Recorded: {"value": 48, "unit": "µA"}
